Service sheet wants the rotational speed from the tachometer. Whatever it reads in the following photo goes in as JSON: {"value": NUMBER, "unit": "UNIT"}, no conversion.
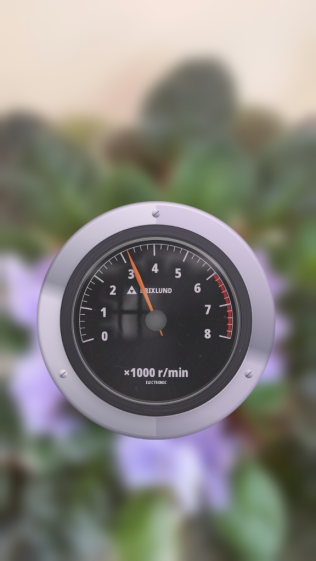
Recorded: {"value": 3200, "unit": "rpm"}
